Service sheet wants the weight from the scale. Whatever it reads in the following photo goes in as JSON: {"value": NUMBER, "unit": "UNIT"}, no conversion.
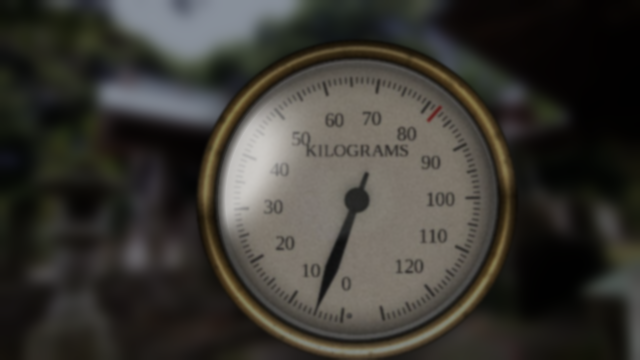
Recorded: {"value": 5, "unit": "kg"}
